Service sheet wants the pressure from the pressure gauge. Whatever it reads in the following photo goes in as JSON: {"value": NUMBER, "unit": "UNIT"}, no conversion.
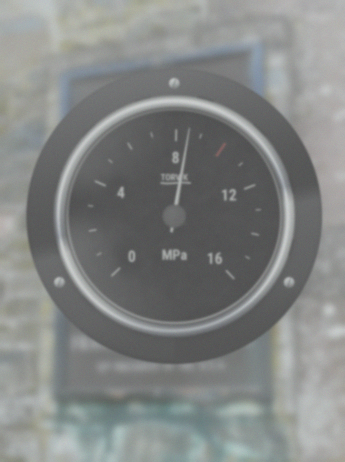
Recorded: {"value": 8.5, "unit": "MPa"}
